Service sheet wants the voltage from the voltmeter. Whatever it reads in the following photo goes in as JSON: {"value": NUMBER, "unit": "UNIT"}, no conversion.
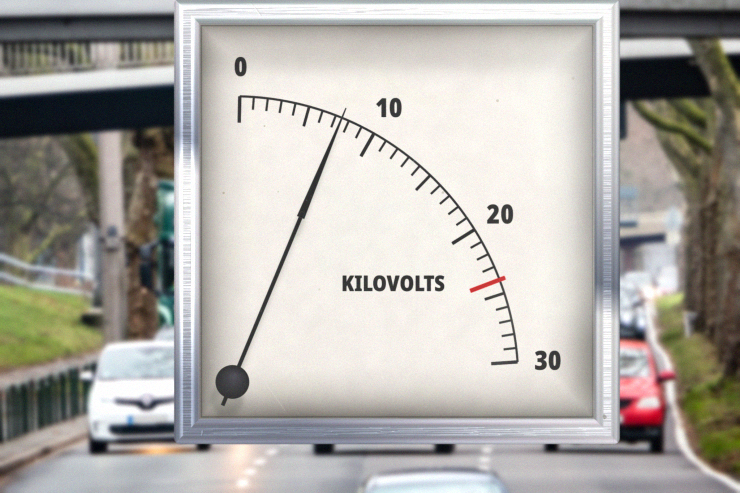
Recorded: {"value": 7.5, "unit": "kV"}
